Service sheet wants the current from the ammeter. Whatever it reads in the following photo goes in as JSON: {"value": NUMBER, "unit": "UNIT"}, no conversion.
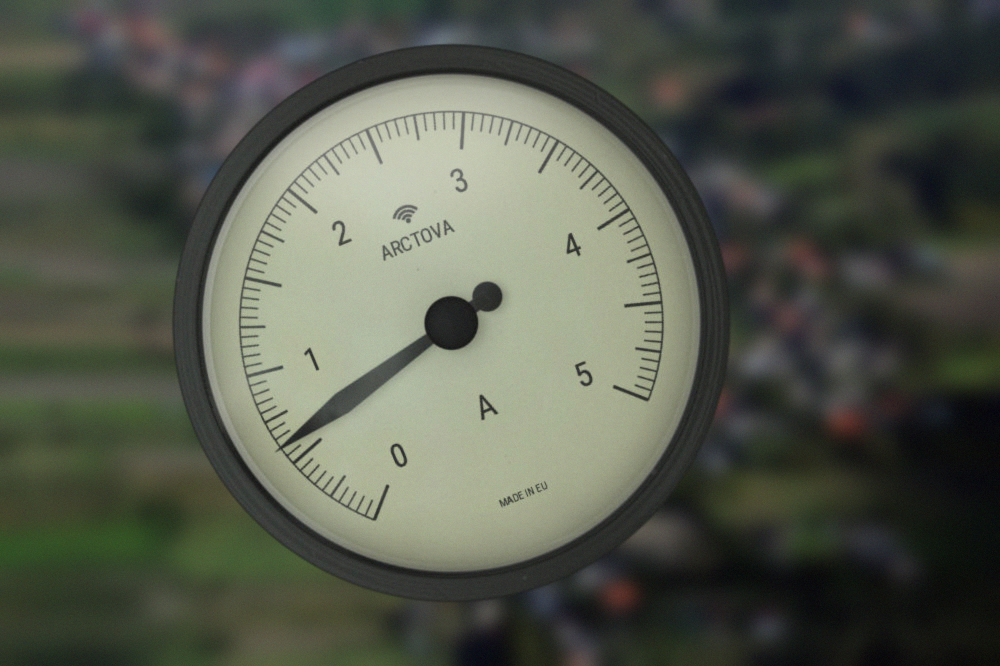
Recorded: {"value": 0.6, "unit": "A"}
